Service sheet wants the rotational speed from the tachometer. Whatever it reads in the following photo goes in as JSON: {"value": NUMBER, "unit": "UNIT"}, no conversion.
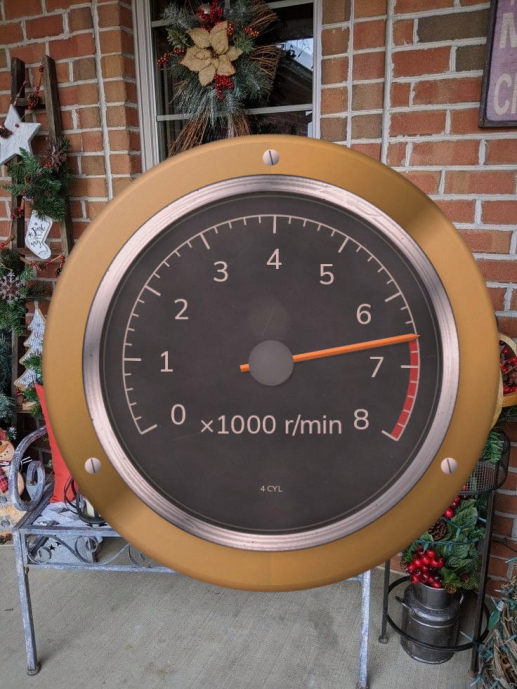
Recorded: {"value": 6600, "unit": "rpm"}
